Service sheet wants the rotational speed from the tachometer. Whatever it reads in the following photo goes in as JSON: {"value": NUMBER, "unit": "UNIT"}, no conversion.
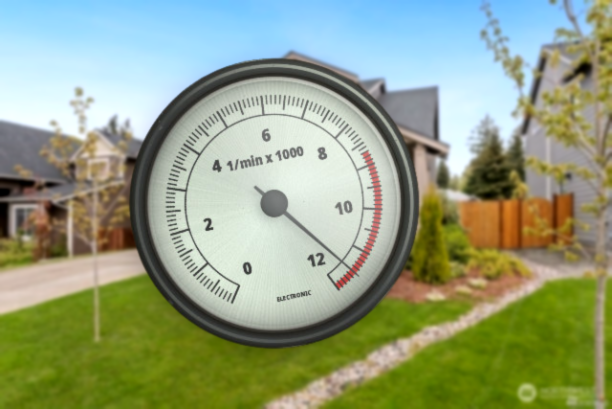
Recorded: {"value": 11500, "unit": "rpm"}
